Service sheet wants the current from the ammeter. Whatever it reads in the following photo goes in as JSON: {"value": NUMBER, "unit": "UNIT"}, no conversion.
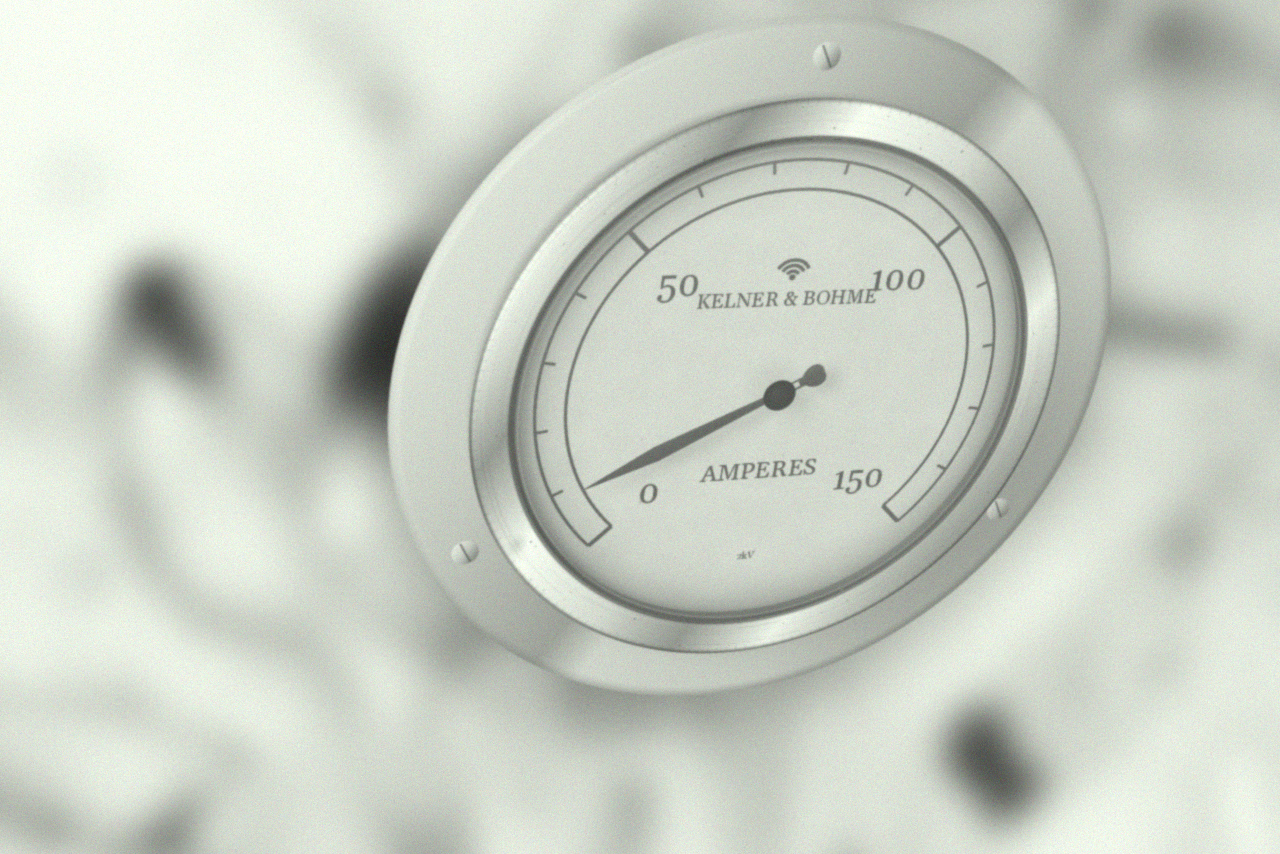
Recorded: {"value": 10, "unit": "A"}
